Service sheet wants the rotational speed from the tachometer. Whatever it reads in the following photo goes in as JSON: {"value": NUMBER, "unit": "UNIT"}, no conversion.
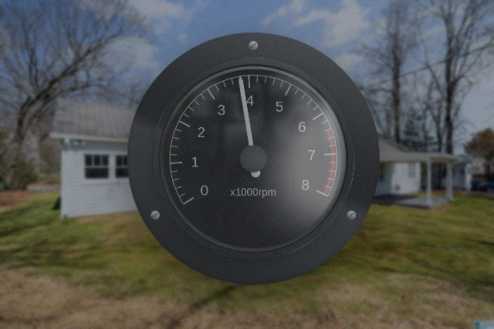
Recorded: {"value": 3800, "unit": "rpm"}
